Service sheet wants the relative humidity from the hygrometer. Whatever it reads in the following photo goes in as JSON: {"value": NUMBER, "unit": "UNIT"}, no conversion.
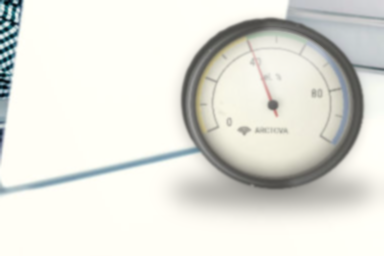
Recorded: {"value": 40, "unit": "%"}
